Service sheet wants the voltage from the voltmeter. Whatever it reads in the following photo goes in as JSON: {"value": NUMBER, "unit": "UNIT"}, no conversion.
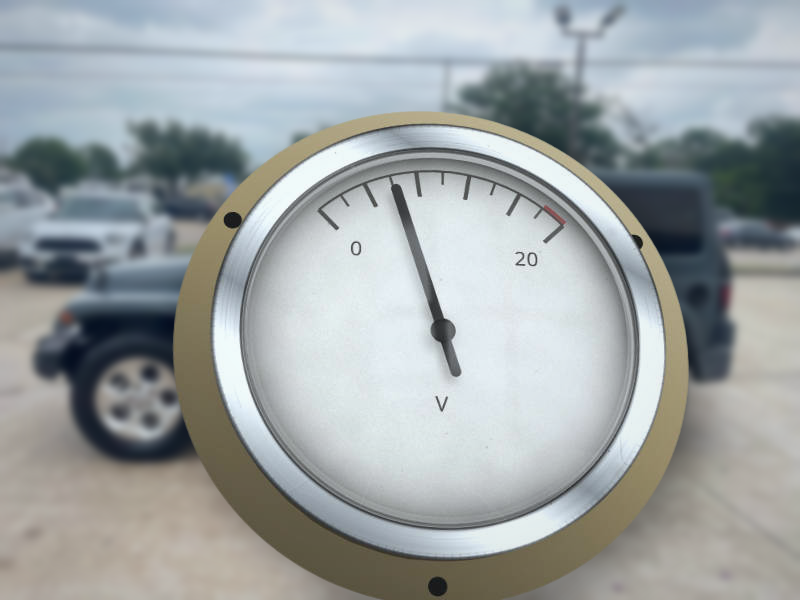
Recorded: {"value": 6, "unit": "V"}
